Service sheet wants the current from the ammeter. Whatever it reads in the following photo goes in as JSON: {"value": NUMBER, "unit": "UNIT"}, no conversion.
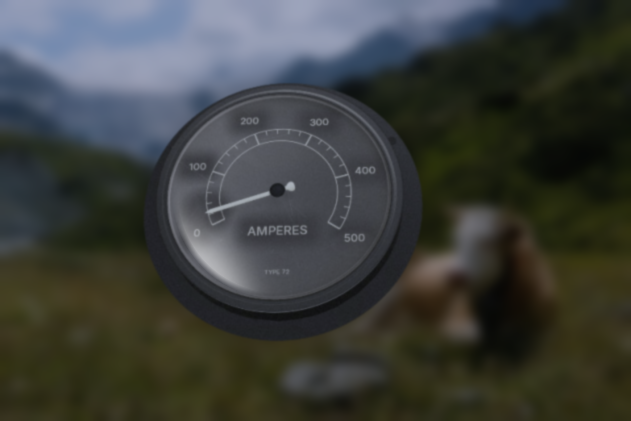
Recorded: {"value": 20, "unit": "A"}
